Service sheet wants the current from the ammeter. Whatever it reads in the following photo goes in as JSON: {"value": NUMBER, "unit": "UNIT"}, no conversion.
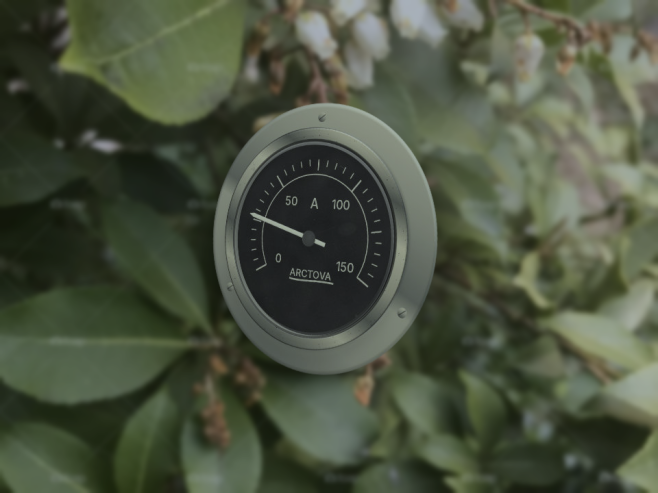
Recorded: {"value": 27.5, "unit": "A"}
